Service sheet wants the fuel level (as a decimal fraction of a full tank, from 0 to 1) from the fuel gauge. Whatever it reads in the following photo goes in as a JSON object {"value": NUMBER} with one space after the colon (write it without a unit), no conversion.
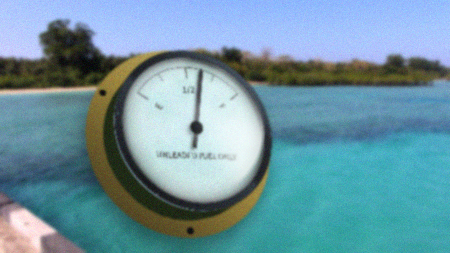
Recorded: {"value": 0.625}
